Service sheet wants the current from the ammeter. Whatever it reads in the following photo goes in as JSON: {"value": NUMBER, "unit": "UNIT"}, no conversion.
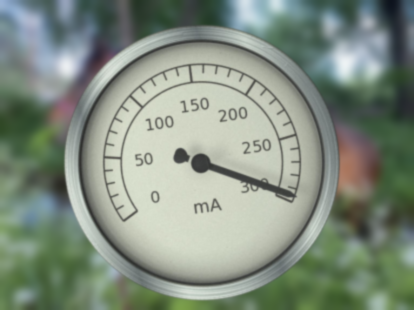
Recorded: {"value": 295, "unit": "mA"}
